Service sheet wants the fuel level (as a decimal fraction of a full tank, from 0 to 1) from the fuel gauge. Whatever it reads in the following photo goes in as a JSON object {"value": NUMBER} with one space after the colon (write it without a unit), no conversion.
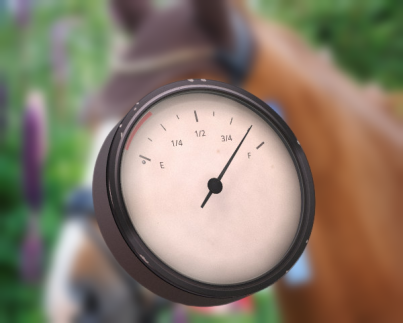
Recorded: {"value": 0.875}
